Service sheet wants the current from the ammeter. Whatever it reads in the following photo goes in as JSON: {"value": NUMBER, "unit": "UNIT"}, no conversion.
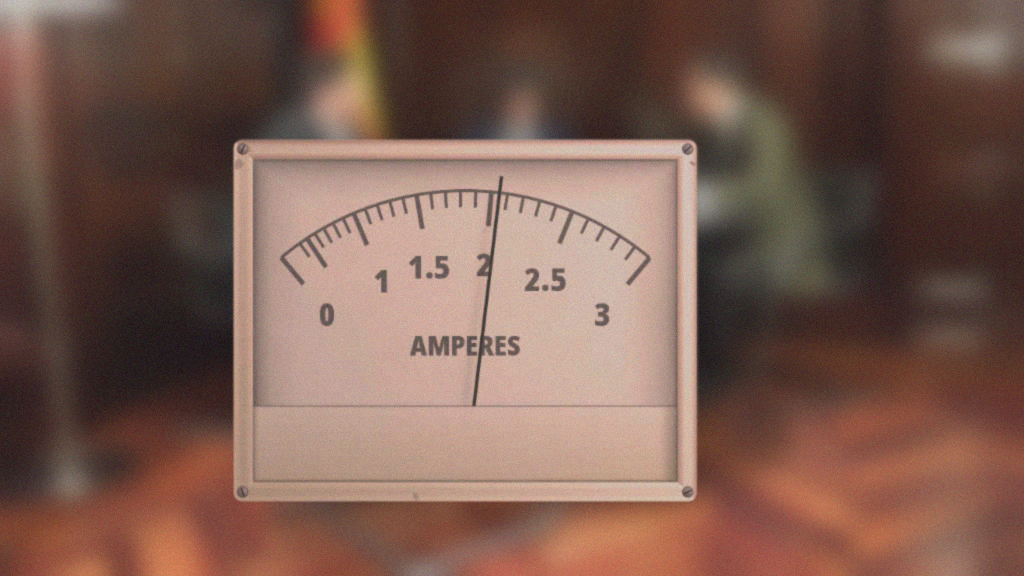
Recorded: {"value": 2.05, "unit": "A"}
